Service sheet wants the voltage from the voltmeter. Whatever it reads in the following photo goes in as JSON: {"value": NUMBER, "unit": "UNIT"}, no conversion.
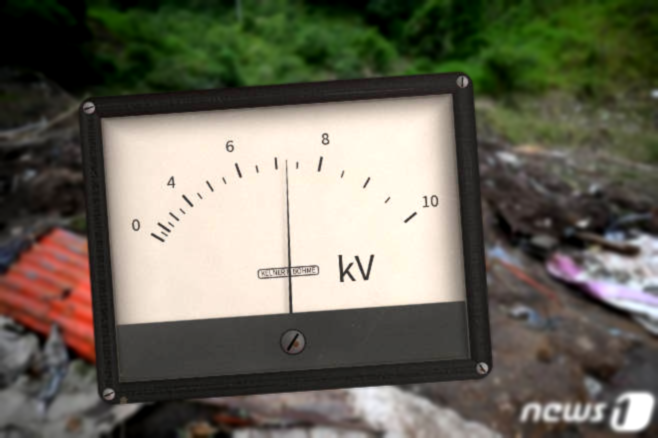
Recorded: {"value": 7.25, "unit": "kV"}
